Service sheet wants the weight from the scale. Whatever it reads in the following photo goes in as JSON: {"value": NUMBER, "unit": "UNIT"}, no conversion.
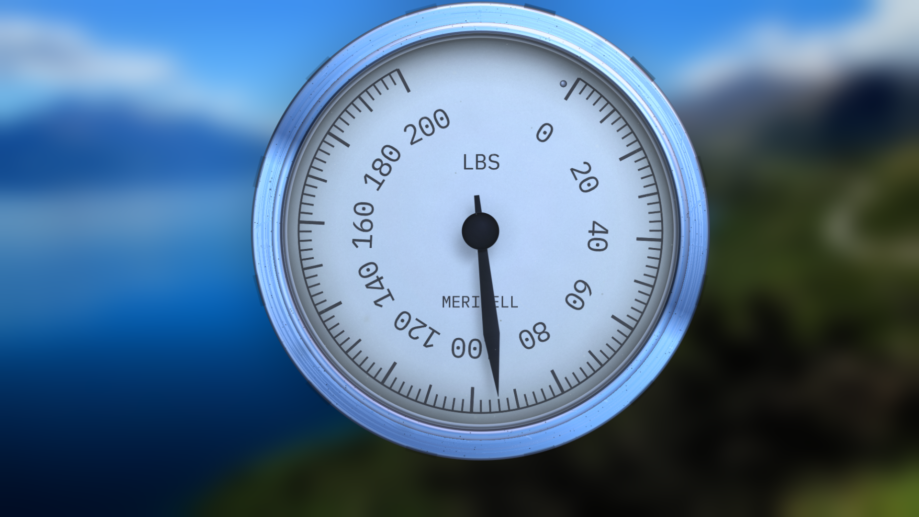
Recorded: {"value": 94, "unit": "lb"}
